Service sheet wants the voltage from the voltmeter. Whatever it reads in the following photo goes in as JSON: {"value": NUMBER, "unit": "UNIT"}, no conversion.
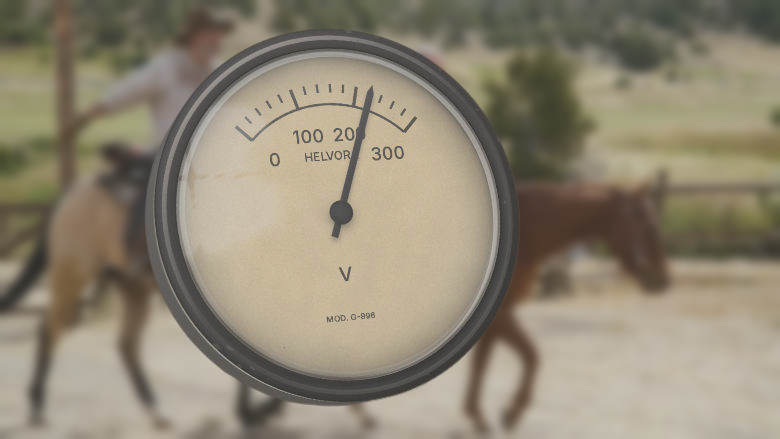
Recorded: {"value": 220, "unit": "V"}
